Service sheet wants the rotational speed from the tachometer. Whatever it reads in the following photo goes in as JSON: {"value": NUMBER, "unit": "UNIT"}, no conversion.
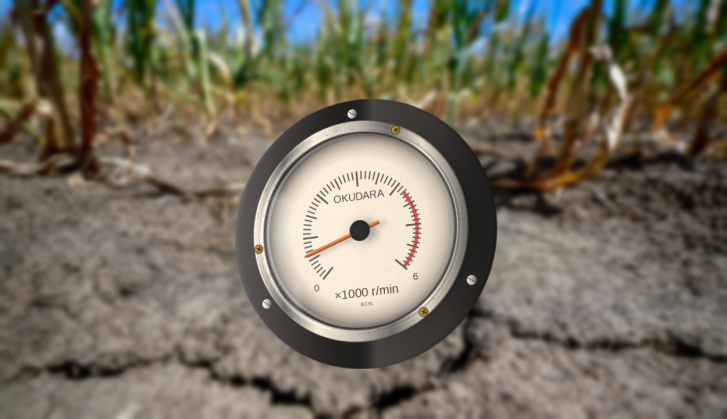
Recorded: {"value": 600, "unit": "rpm"}
